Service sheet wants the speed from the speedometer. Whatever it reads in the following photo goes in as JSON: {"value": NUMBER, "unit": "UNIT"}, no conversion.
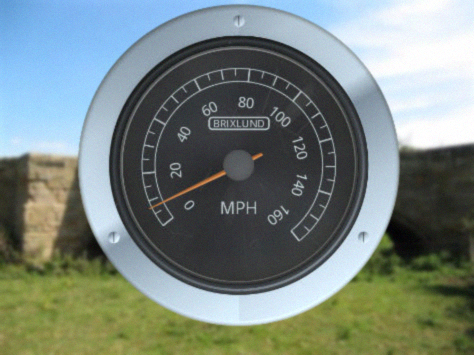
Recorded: {"value": 7.5, "unit": "mph"}
